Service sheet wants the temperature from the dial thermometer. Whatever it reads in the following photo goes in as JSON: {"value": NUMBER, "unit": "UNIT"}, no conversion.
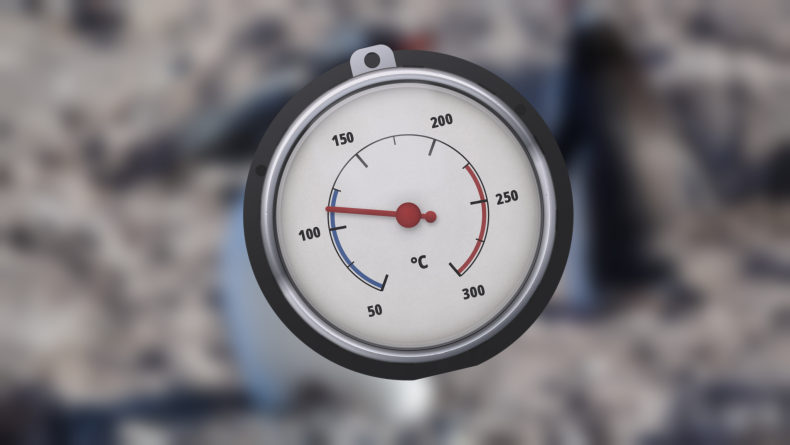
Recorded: {"value": 112.5, "unit": "°C"}
